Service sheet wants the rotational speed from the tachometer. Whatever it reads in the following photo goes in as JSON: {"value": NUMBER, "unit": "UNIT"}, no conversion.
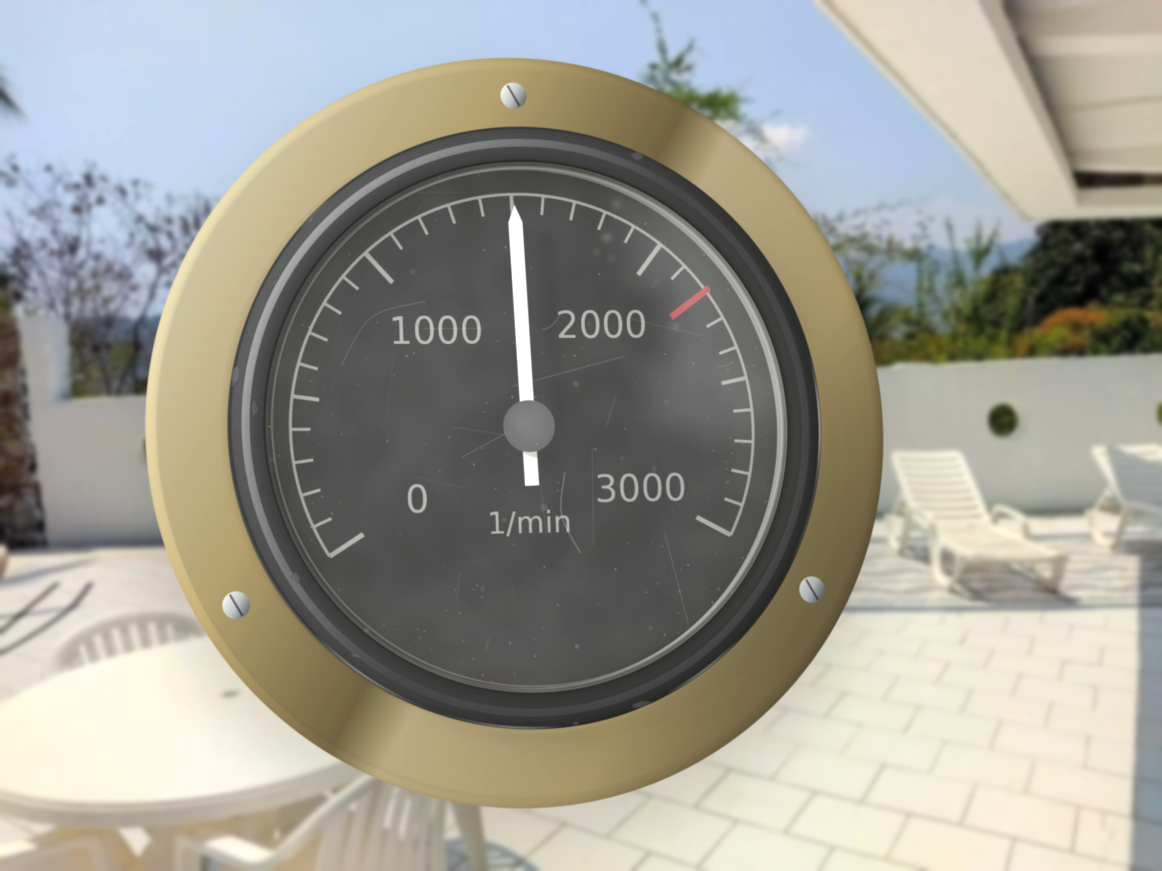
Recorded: {"value": 1500, "unit": "rpm"}
